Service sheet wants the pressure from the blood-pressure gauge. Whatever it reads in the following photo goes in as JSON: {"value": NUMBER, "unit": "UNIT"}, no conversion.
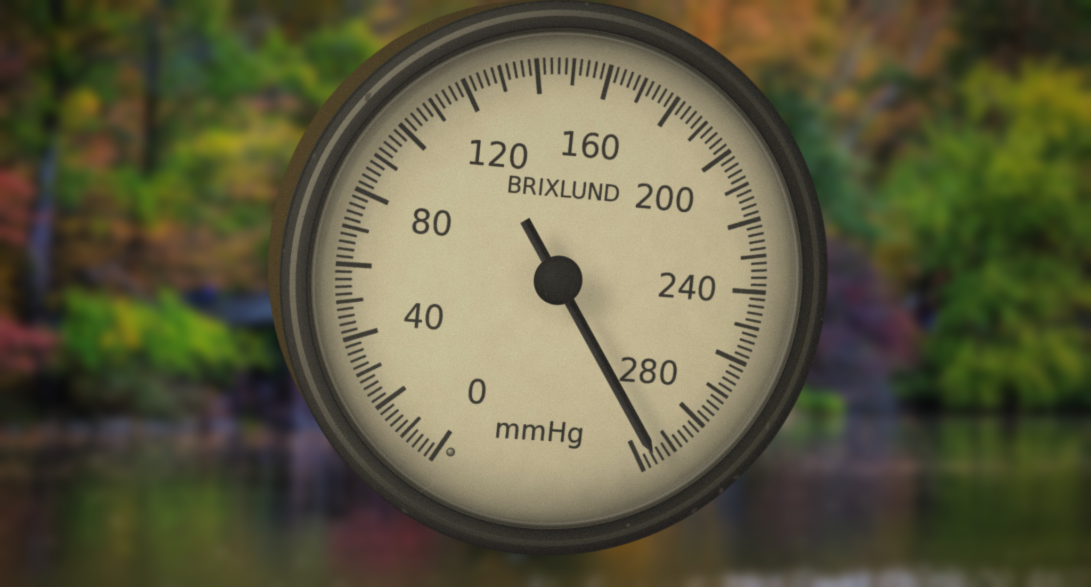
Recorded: {"value": 296, "unit": "mmHg"}
